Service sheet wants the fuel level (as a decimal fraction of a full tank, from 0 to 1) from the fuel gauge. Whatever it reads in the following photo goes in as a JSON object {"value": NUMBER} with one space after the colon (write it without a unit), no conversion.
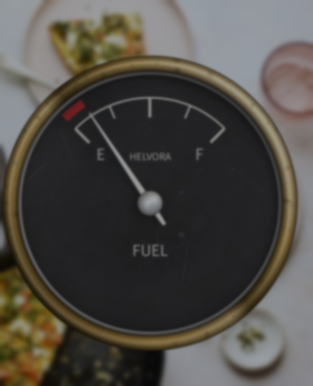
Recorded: {"value": 0.125}
